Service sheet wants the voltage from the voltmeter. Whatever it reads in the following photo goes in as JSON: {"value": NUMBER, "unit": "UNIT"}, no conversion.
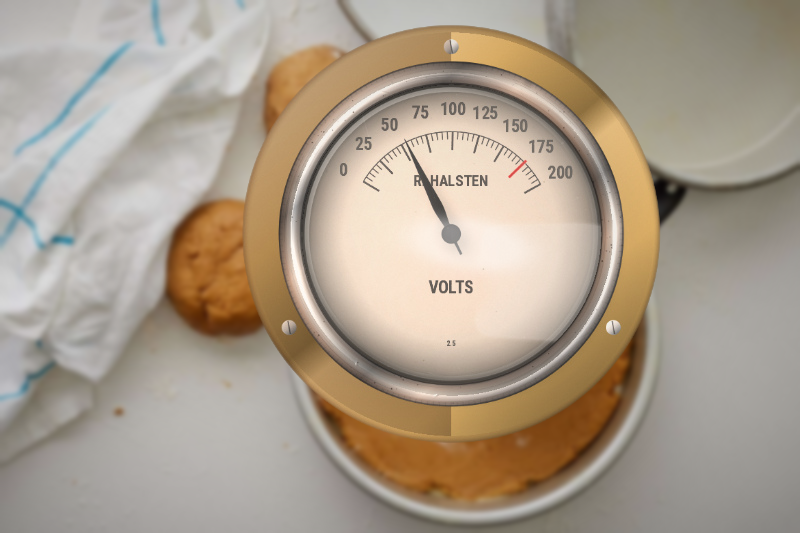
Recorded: {"value": 55, "unit": "V"}
